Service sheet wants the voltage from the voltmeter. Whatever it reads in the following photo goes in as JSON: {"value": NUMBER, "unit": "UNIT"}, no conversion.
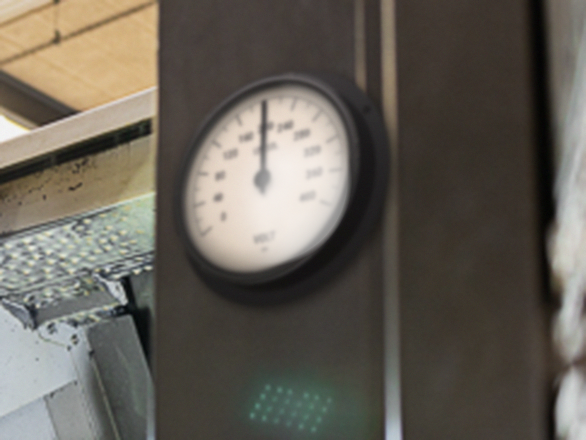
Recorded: {"value": 200, "unit": "V"}
